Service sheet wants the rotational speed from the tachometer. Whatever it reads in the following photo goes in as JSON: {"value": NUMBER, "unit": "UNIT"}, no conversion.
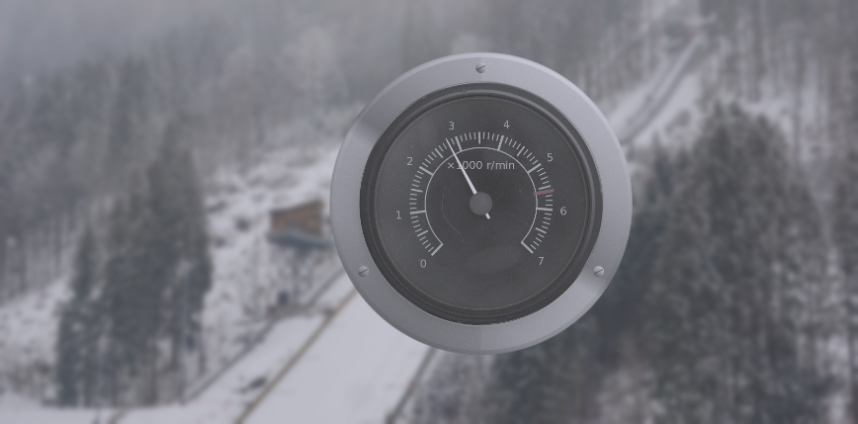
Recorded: {"value": 2800, "unit": "rpm"}
